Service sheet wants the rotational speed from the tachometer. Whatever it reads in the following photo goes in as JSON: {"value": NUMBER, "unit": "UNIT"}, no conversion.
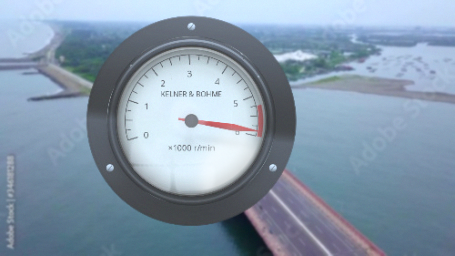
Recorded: {"value": 5875, "unit": "rpm"}
